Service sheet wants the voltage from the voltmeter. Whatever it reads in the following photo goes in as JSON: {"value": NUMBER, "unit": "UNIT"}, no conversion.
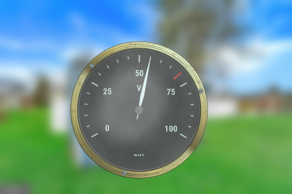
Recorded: {"value": 55, "unit": "V"}
